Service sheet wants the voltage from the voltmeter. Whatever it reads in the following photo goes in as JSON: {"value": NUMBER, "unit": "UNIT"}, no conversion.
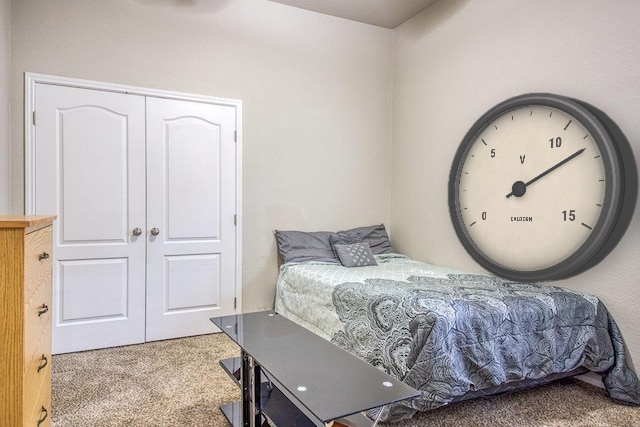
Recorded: {"value": 11.5, "unit": "V"}
